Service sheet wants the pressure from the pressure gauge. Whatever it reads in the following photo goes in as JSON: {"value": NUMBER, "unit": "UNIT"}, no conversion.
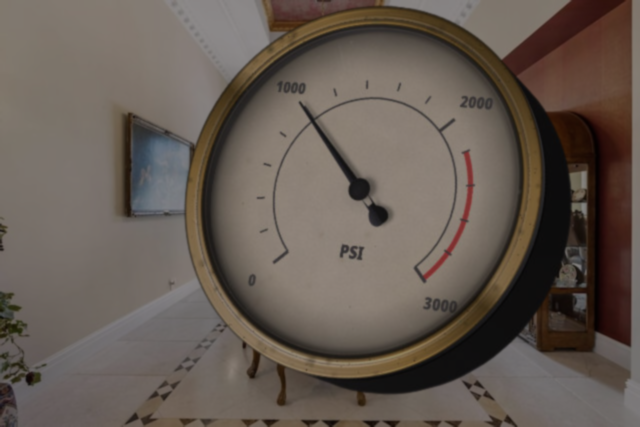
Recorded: {"value": 1000, "unit": "psi"}
